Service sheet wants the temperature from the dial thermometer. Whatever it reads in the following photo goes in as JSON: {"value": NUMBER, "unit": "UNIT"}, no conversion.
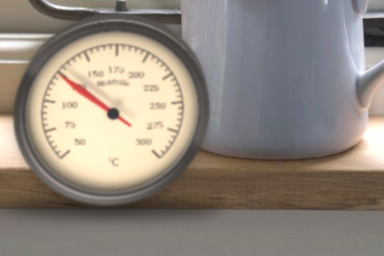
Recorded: {"value": 125, "unit": "°C"}
